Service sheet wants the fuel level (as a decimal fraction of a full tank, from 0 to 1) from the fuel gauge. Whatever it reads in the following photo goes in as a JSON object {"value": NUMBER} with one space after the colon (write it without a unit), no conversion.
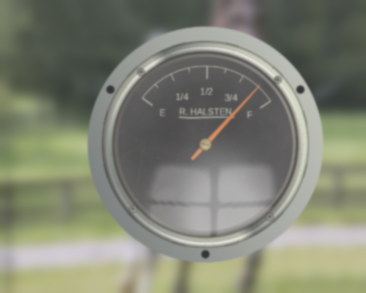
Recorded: {"value": 0.875}
